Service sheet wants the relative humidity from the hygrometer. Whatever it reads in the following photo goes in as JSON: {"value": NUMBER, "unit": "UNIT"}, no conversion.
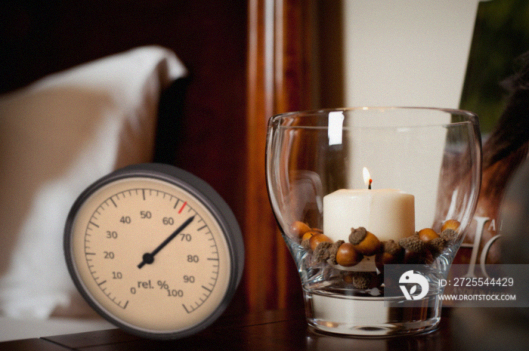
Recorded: {"value": 66, "unit": "%"}
